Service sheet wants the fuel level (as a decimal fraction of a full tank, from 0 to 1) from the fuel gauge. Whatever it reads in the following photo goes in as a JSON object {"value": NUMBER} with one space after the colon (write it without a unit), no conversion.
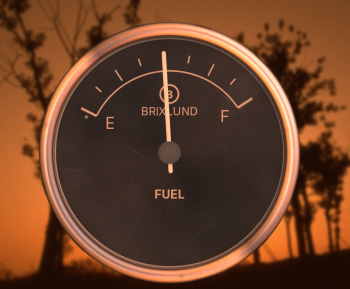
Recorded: {"value": 0.5}
